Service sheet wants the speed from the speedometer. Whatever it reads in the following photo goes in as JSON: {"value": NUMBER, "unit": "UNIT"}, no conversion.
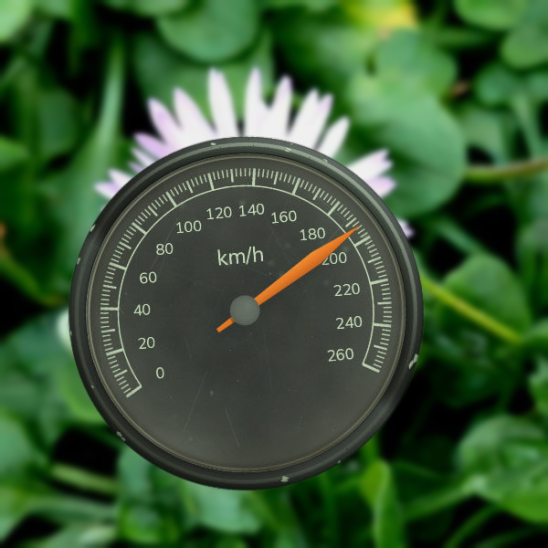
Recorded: {"value": 194, "unit": "km/h"}
